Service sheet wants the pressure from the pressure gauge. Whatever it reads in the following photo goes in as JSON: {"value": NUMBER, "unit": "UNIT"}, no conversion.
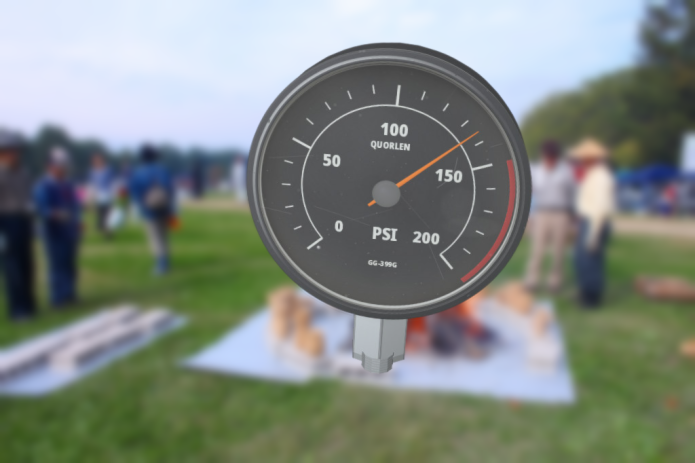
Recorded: {"value": 135, "unit": "psi"}
